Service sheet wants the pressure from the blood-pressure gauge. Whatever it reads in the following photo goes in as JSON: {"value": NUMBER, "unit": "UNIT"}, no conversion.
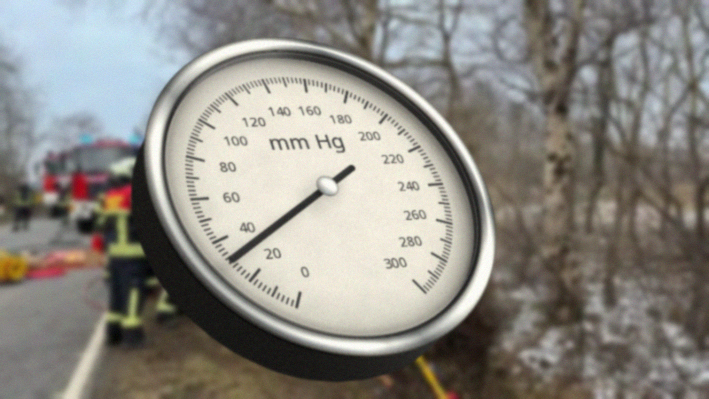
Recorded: {"value": 30, "unit": "mmHg"}
